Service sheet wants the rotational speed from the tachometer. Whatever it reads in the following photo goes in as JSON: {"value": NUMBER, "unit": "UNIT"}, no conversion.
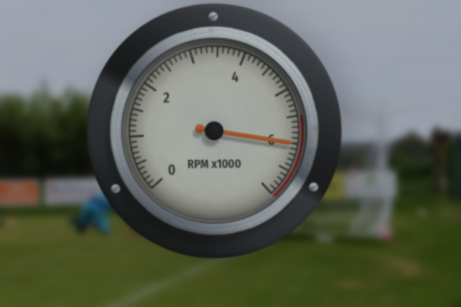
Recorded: {"value": 6000, "unit": "rpm"}
